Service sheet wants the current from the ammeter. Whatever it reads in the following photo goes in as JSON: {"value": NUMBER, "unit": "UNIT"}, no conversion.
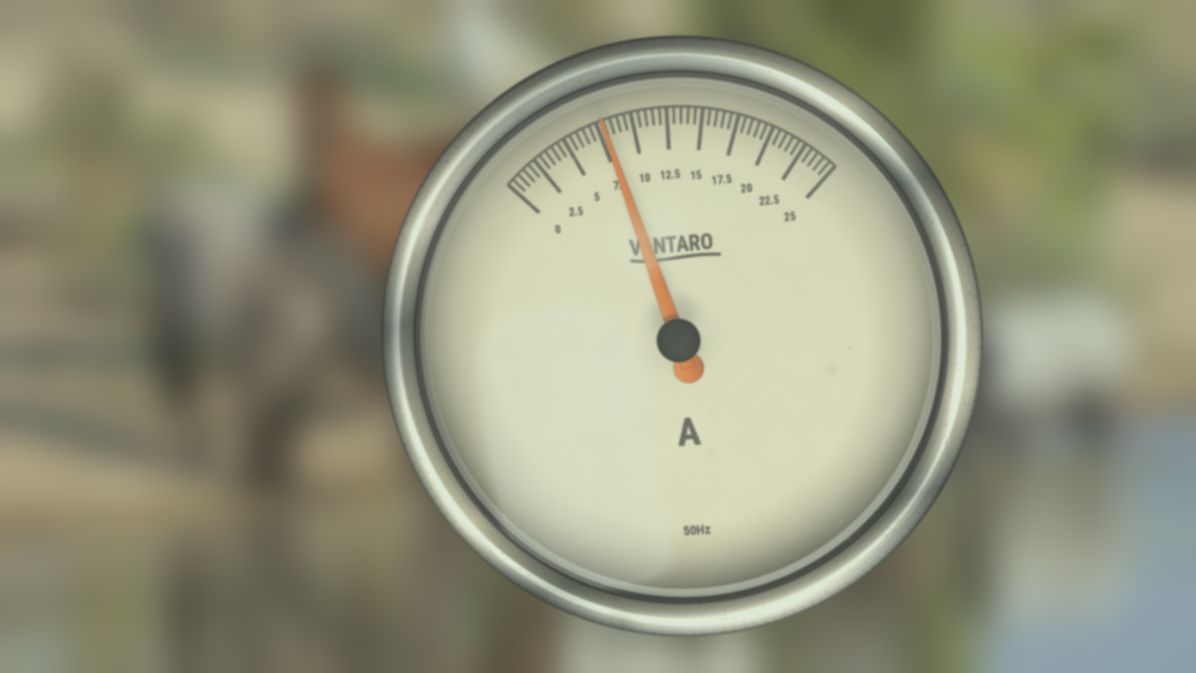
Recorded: {"value": 8, "unit": "A"}
